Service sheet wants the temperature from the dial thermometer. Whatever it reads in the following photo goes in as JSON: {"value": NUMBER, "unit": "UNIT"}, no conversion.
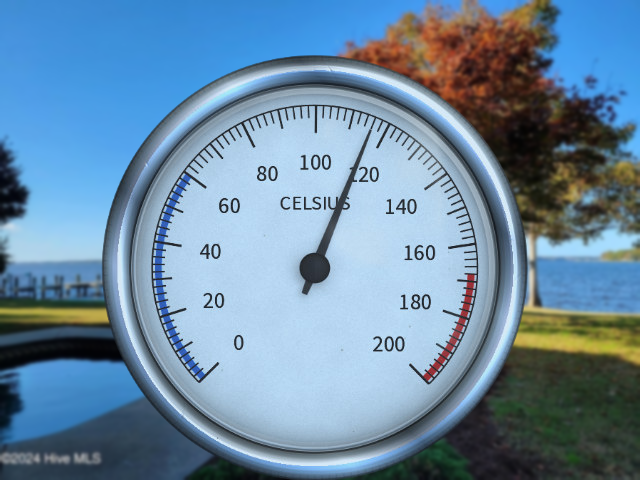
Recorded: {"value": 116, "unit": "°C"}
